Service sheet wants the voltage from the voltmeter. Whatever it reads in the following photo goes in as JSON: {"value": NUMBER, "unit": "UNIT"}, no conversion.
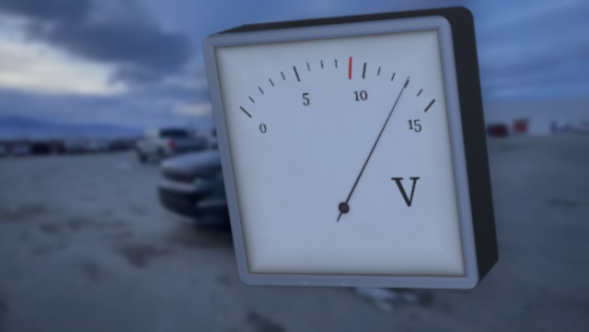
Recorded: {"value": 13, "unit": "V"}
